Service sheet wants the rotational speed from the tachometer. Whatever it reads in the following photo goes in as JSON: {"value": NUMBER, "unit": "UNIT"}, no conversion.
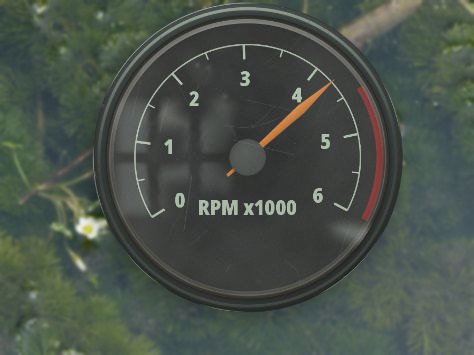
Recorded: {"value": 4250, "unit": "rpm"}
